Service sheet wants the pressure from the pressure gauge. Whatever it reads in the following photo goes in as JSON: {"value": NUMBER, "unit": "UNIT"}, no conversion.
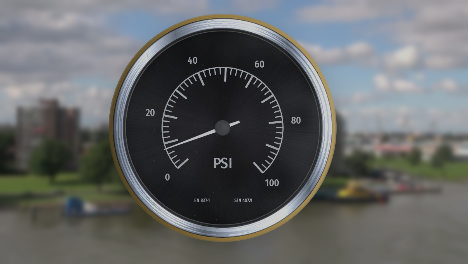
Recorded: {"value": 8, "unit": "psi"}
